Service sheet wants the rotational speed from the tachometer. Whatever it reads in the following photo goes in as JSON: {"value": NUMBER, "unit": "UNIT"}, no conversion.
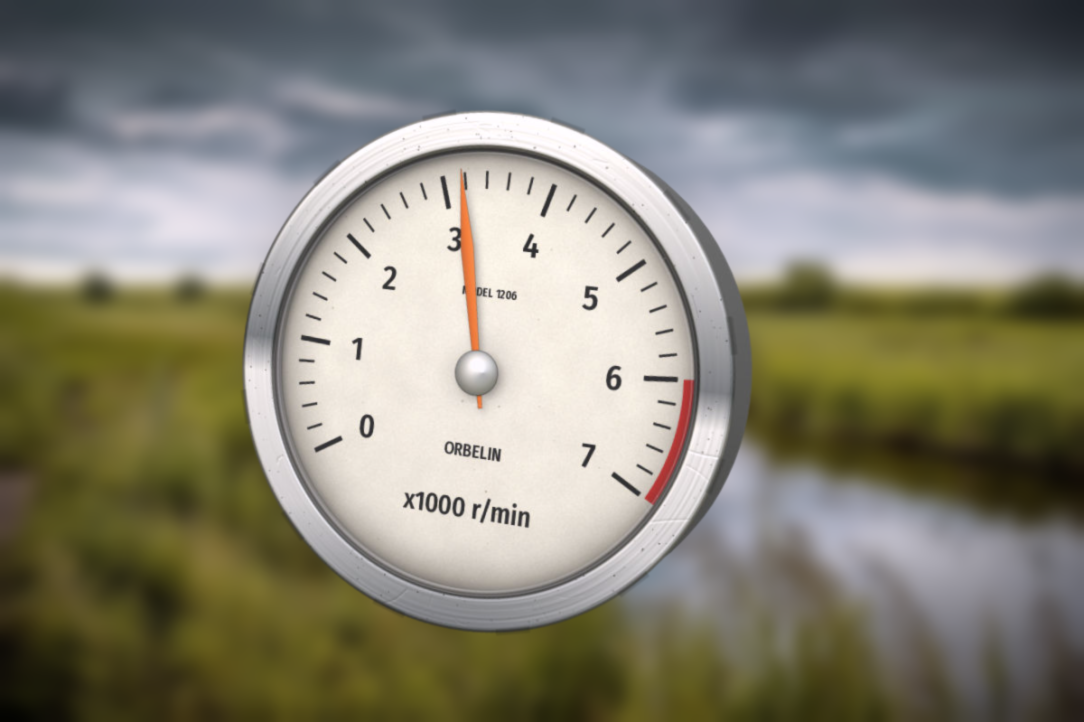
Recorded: {"value": 3200, "unit": "rpm"}
